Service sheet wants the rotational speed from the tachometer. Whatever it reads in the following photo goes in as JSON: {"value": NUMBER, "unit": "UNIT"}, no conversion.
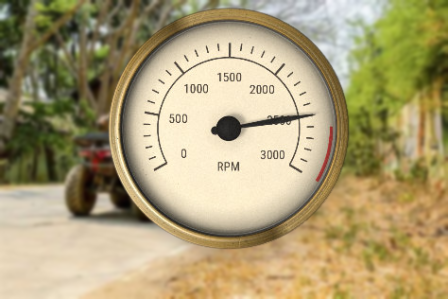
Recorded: {"value": 2500, "unit": "rpm"}
